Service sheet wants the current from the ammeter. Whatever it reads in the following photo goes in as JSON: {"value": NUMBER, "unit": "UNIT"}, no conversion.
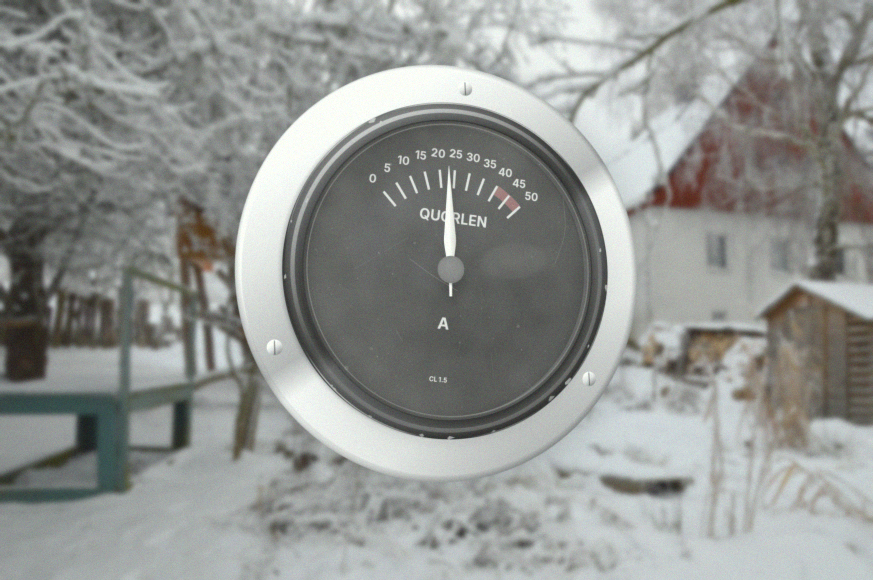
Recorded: {"value": 22.5, "unit": "A"}
